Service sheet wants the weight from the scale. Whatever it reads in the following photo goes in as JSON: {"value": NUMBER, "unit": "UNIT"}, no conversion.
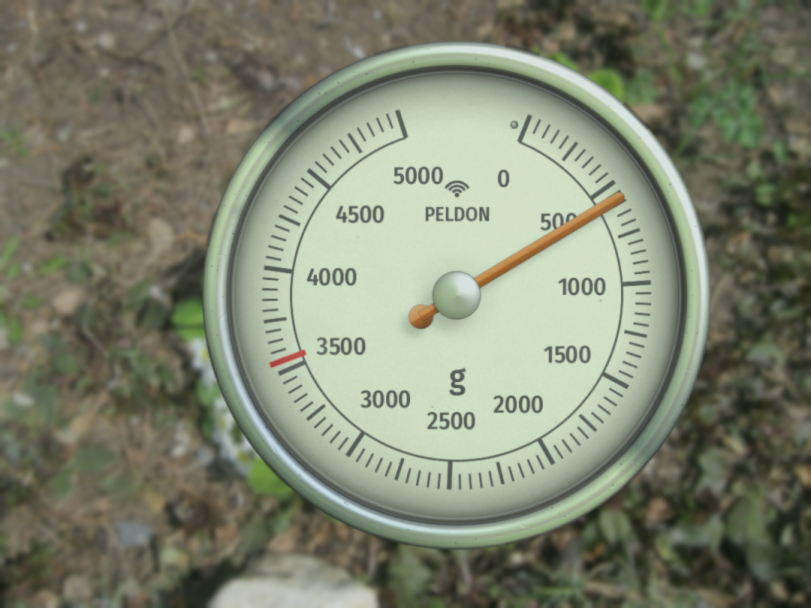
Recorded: {"value": 575, "unit": "g"}
